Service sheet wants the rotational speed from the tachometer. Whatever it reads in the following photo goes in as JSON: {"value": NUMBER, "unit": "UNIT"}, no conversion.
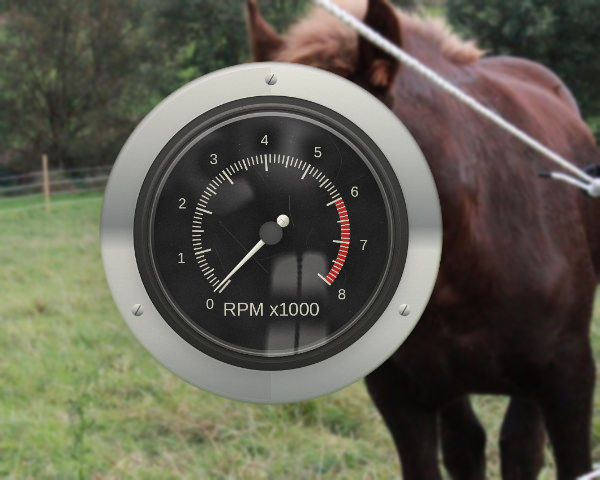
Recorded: {"value": 100, "unit": "rpm"}
